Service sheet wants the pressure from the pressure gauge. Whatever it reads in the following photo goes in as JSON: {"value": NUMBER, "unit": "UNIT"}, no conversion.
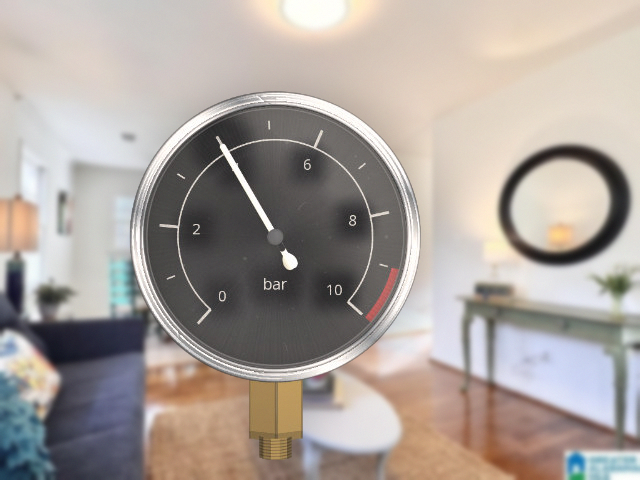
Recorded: {"value": 4, "unit": "bar"}
